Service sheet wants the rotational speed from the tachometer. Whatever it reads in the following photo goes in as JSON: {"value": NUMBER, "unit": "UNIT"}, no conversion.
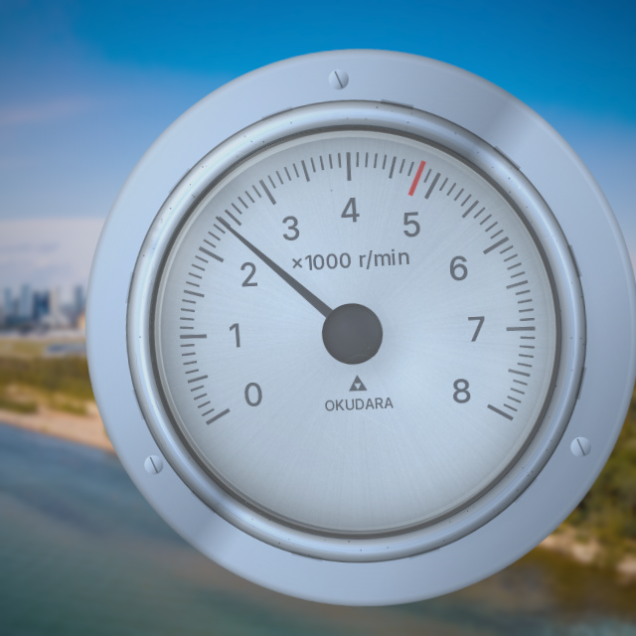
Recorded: {"value": 2400, "unit": "rpm"}
